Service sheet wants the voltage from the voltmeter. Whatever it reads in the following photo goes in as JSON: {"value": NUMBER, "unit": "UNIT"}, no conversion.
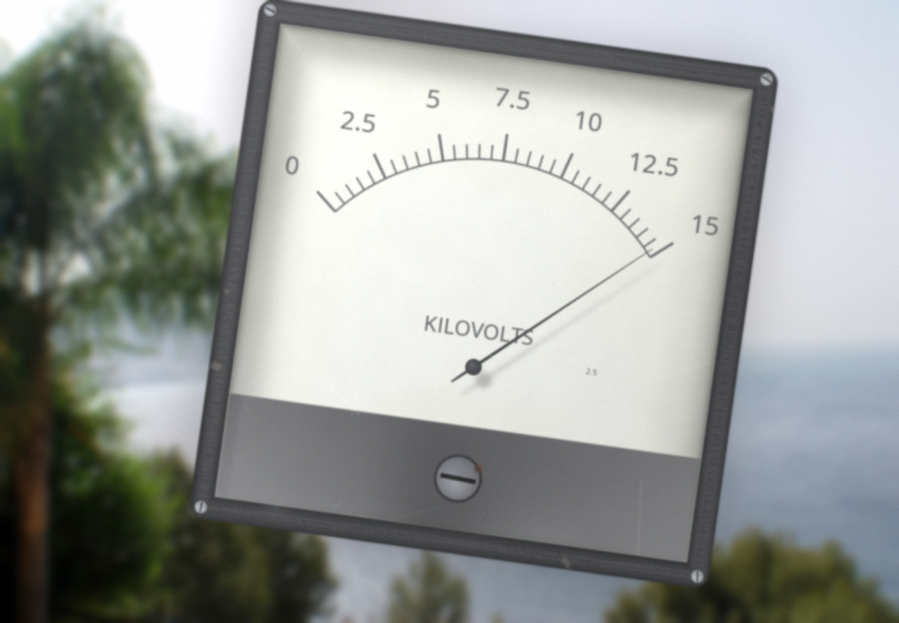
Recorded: {"value": 14.75, "unit": "kV"}
